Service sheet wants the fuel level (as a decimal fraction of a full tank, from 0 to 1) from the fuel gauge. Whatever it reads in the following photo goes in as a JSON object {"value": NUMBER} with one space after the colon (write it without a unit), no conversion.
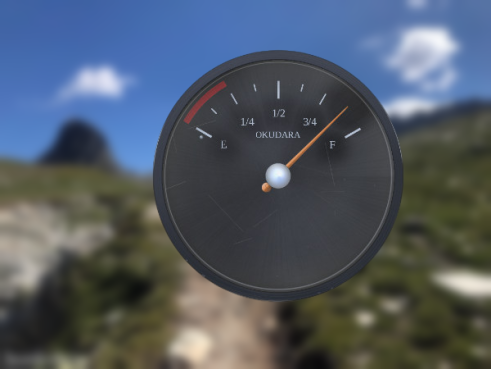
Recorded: {"value": 0.875}
